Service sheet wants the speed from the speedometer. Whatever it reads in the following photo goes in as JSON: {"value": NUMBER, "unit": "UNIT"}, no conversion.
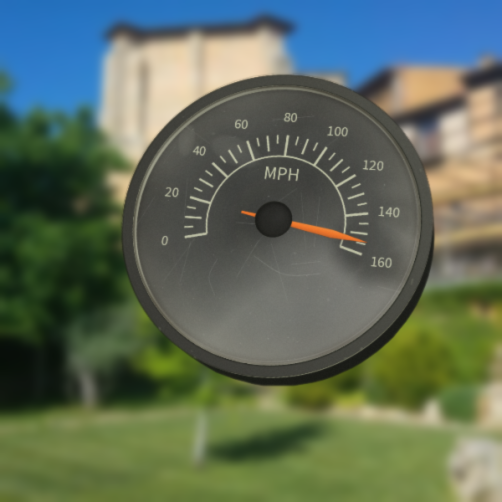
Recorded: {"value": 155, "unit": "mph"}
